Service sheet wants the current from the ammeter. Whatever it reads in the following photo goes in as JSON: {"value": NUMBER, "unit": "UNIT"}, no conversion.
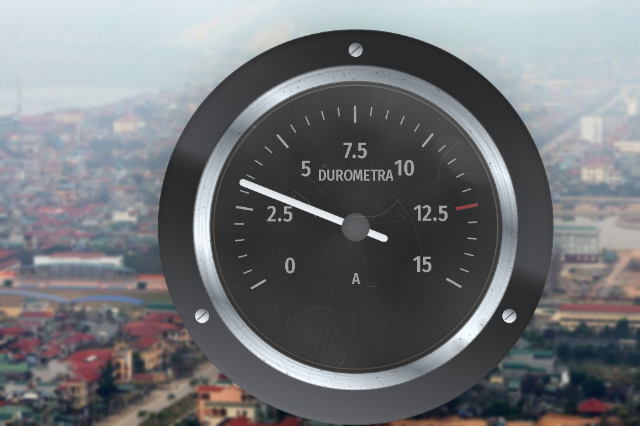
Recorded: {"value": 3.25, "unit": "A"}
